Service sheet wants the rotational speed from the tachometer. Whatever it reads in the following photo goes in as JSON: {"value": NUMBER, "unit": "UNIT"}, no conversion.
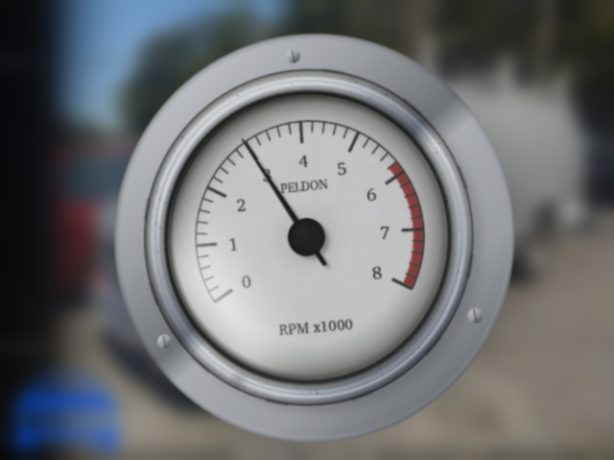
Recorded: {"value": 3000, "unit": "rpm"}
